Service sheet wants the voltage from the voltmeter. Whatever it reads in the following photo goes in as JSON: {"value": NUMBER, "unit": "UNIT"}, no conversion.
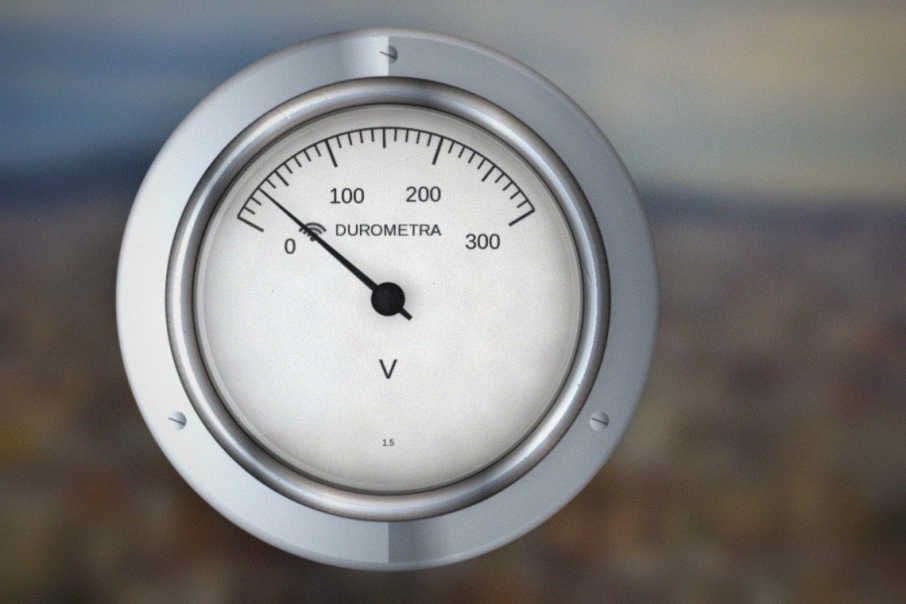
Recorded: {"value": 30, "unit": "V"}
